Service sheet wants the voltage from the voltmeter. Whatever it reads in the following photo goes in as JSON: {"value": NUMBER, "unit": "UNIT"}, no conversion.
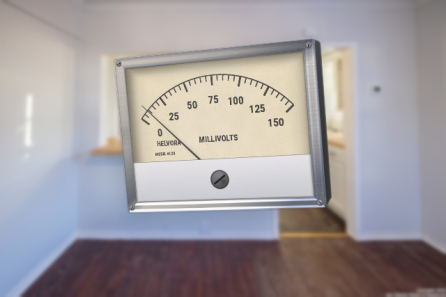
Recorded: {"value": 10, "unit": "mV"}
